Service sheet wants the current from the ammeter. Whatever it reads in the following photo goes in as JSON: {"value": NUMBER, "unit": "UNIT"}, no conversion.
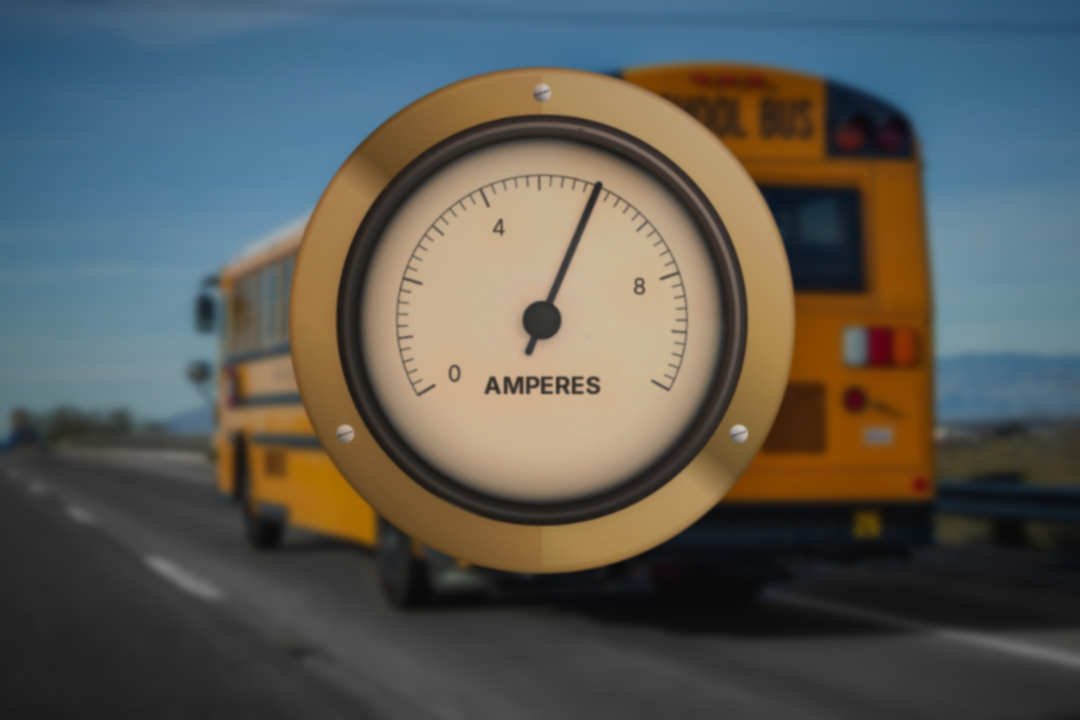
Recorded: {"value": 6, "unit": "A"}
